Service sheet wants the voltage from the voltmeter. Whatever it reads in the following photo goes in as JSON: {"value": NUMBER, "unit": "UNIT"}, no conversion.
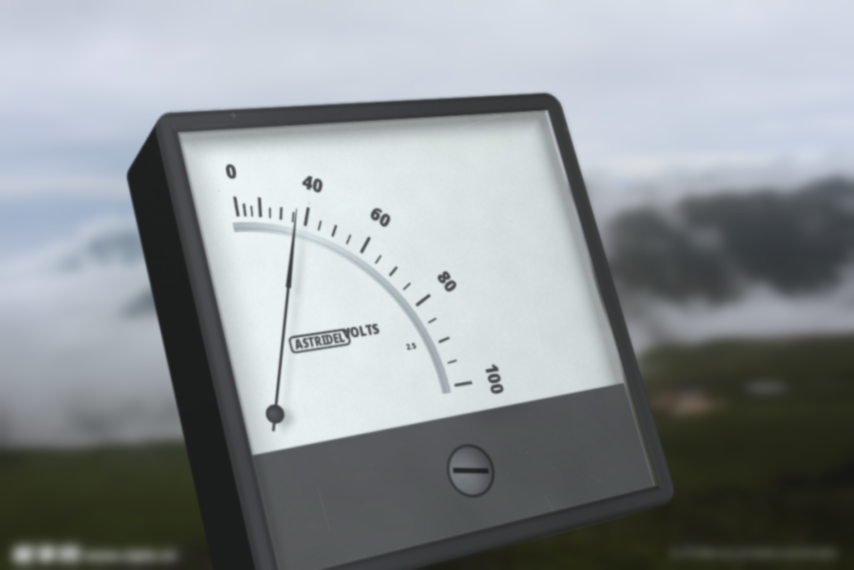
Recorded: {"value": 35, "unit": "V"}
